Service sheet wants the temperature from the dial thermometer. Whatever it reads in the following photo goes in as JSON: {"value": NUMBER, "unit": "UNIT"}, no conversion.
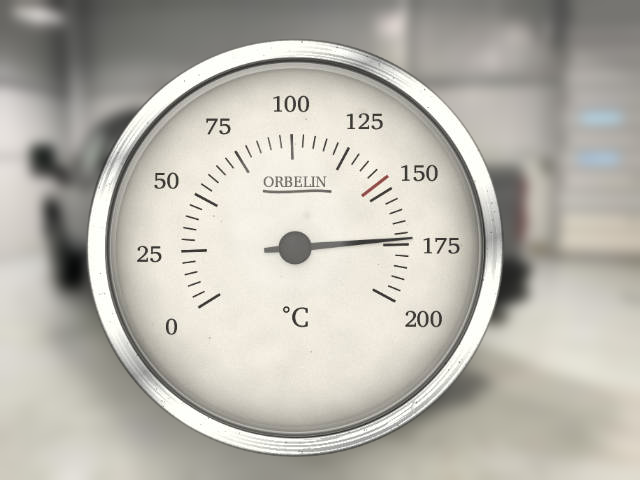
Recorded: {"value": 172.5, "unit": "°C"}
